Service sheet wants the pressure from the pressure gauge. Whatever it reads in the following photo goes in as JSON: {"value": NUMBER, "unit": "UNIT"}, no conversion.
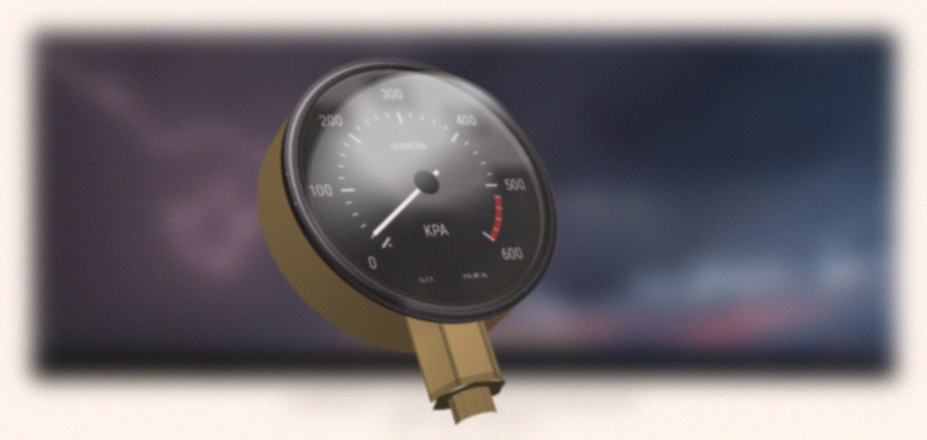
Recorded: {"value": 20, "unit": "kPa"}
